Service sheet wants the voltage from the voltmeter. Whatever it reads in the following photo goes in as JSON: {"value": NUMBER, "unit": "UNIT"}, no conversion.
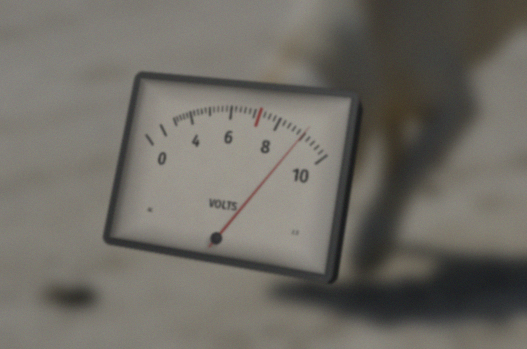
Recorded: {"value": 9, "unit": "V"}
